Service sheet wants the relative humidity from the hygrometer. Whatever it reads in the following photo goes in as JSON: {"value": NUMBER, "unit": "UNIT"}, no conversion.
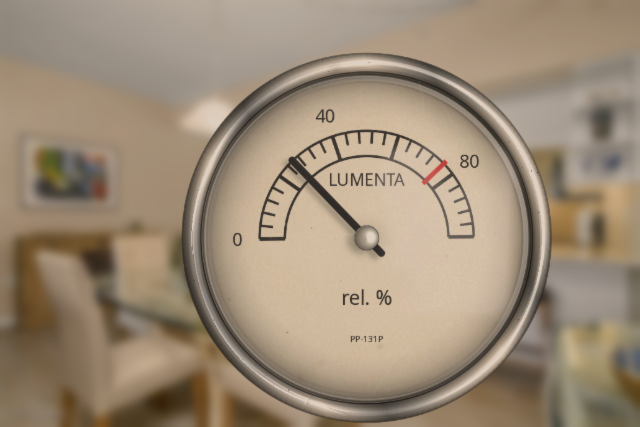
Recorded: {"value": 26, "unit": "%"}
